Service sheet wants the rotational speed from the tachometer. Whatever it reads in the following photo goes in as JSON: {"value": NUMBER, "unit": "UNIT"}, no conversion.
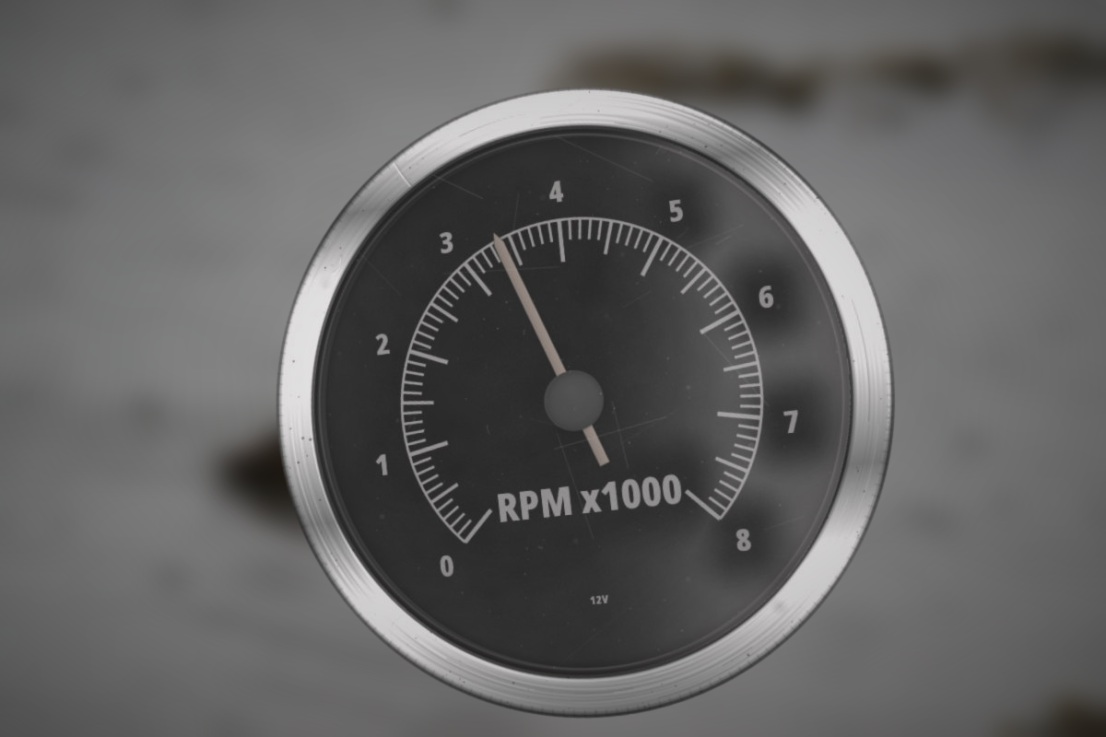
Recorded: {"value": 3400, "unit": "rpm"}
